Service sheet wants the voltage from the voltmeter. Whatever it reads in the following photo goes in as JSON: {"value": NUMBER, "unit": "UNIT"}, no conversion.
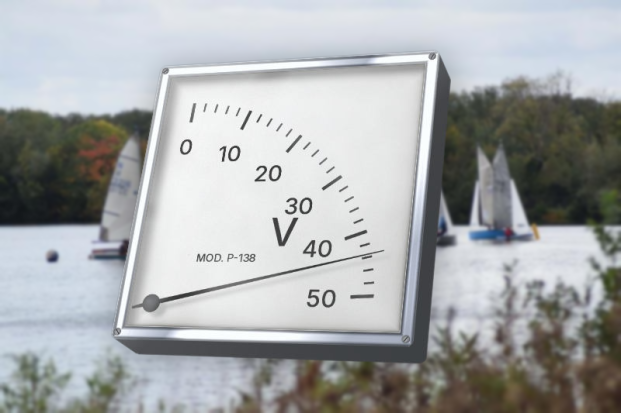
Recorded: {"value": 44, "unit": "V"}
